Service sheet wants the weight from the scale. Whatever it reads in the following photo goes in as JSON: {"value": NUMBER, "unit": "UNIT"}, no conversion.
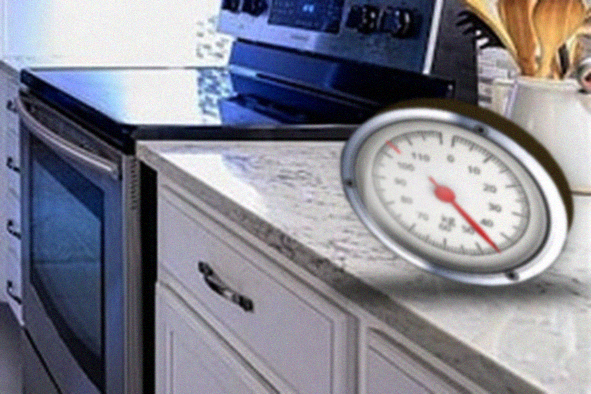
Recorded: {"value": 45, "unit": "kg"}
